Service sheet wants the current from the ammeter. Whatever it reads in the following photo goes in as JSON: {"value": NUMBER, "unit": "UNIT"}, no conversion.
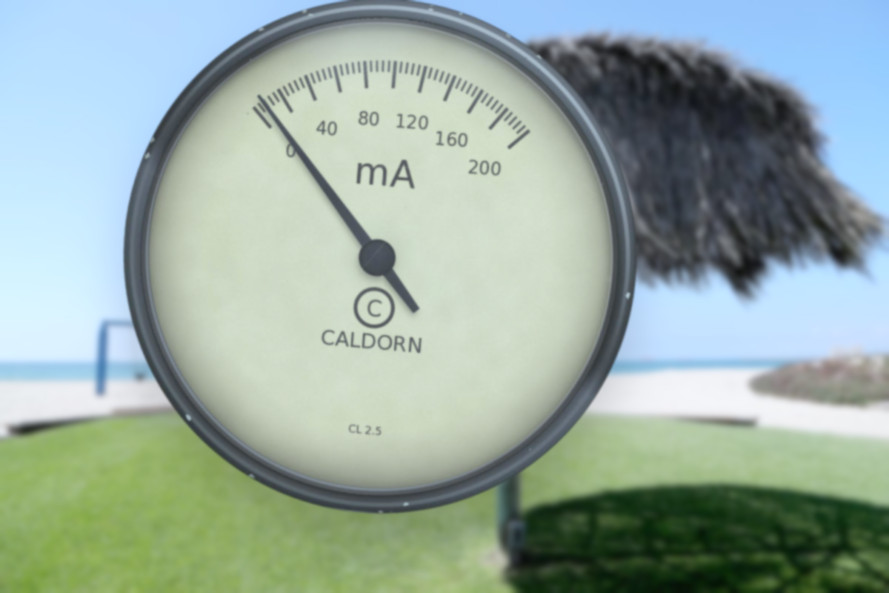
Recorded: {"value": 8, "unit": "mA"}
